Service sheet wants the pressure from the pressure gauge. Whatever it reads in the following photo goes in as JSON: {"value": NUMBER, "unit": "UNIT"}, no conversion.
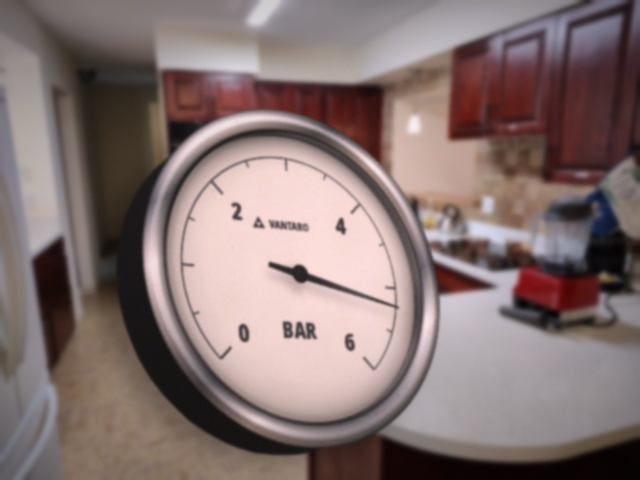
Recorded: {"value": 5.25, "unit": "bar"}
